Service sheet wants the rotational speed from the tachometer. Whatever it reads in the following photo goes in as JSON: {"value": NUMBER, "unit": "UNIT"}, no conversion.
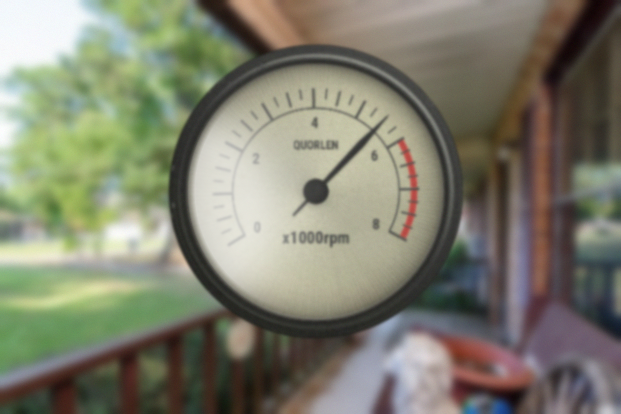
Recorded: {"value": 5500, "unit": "rpm"}
